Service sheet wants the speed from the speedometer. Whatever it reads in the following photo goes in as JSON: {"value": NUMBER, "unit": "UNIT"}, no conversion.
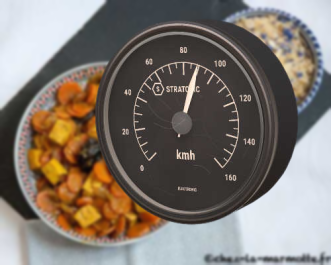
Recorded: {"value": 90, "unit": "km/h"}
